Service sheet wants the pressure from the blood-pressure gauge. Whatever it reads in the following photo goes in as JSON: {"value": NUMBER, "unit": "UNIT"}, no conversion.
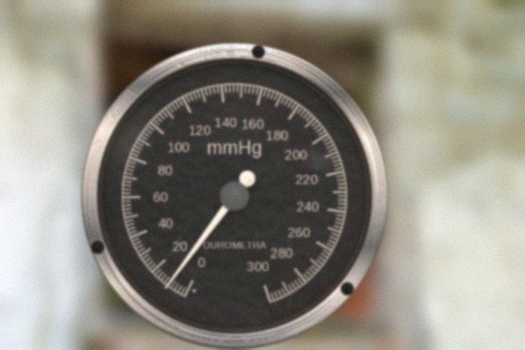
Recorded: {"value": 10, "unit": "mmHg"}
